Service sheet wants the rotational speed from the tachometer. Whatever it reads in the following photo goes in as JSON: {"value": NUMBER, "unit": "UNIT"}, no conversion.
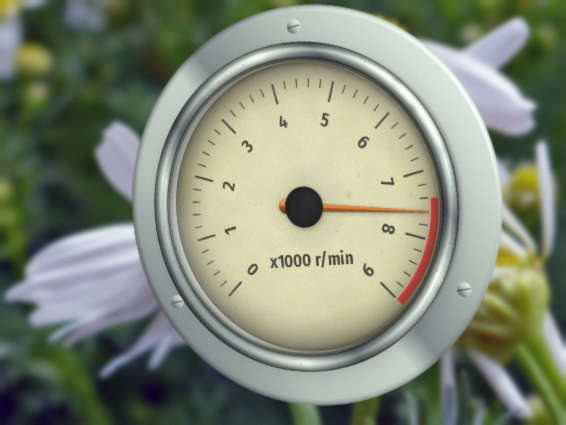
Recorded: {"value": 7600, "unit": "rpm"}
